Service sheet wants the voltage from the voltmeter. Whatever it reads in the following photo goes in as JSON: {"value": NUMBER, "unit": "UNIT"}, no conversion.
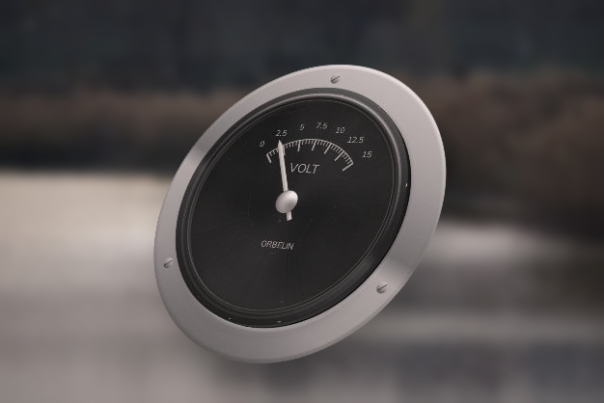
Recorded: {"value": 2.5, "unit": "V"}
